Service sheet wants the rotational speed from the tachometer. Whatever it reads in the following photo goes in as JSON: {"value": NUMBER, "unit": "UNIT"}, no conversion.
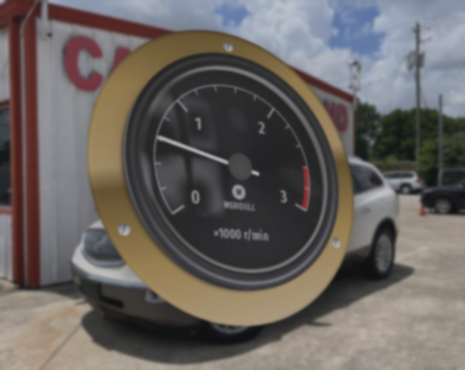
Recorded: {"value": 600, "unit": "rpm"}
